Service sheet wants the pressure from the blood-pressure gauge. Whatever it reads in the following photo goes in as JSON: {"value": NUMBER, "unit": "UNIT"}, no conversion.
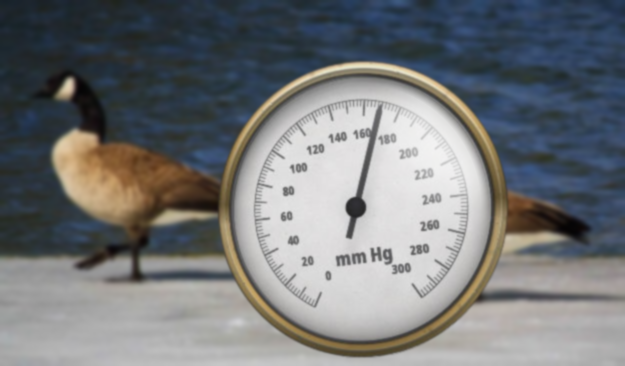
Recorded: {"value": 170, "unit": "mmHg"}
